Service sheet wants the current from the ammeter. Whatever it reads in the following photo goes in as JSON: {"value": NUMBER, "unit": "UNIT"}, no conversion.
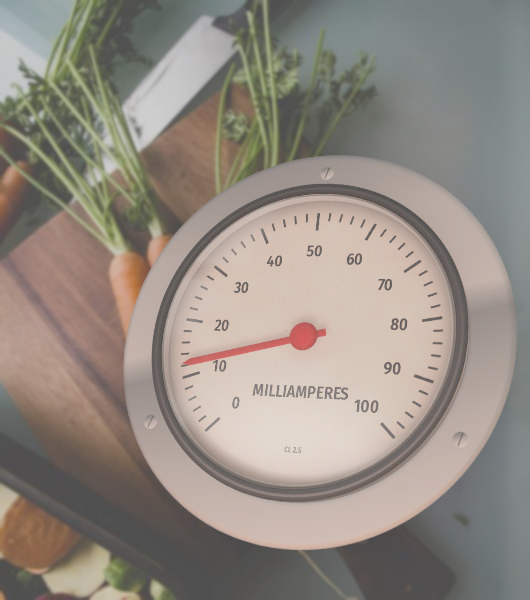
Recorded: {"value": 12, "unit": "mA"}
